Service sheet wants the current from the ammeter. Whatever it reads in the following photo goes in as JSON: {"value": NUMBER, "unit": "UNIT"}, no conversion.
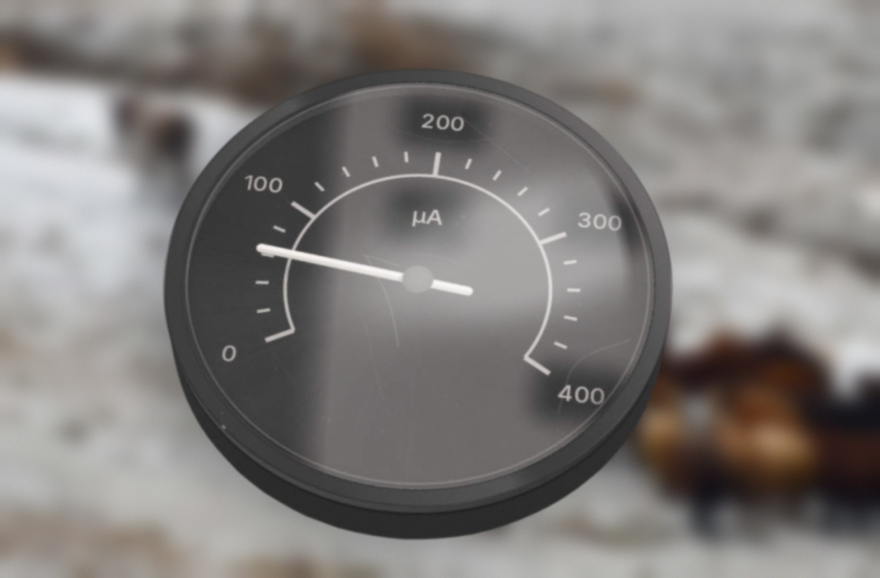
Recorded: {"value": 60, "unit": "µA"}
